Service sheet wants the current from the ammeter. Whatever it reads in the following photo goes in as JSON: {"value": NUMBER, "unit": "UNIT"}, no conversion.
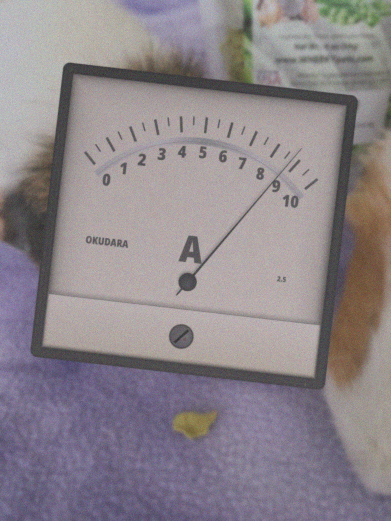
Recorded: {"value": 8.75, "unit": "A"}
